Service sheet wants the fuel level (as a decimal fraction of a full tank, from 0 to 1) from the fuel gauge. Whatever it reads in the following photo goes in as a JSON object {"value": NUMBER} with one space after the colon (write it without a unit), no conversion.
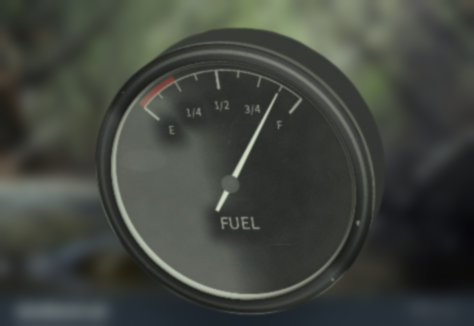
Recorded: {"value": 0.875}
